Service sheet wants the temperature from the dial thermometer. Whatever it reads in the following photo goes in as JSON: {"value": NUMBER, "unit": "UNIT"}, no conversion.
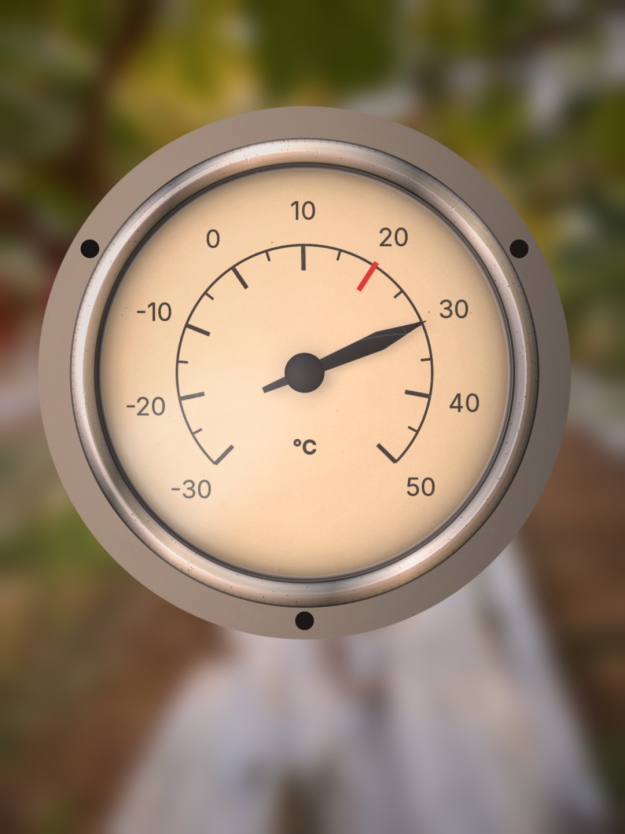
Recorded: {"value": 30, "unit": "°C"}
